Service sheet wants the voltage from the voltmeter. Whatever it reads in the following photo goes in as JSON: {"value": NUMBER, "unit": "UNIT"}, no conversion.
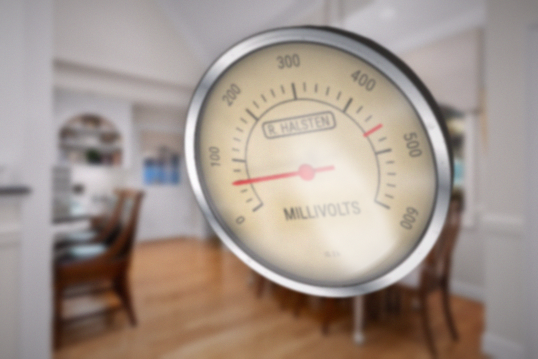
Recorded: {"value": 60, "unit": "mV"}
